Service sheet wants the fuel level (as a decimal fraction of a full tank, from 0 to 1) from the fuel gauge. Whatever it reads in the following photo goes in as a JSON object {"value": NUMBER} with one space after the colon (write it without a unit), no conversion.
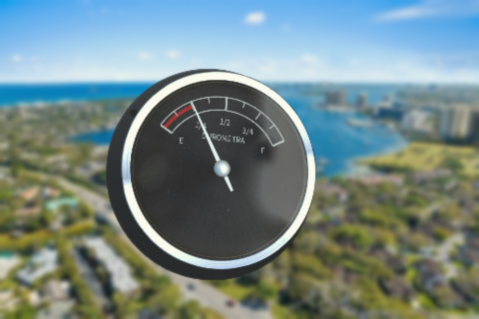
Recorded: {"value": 0.25}
